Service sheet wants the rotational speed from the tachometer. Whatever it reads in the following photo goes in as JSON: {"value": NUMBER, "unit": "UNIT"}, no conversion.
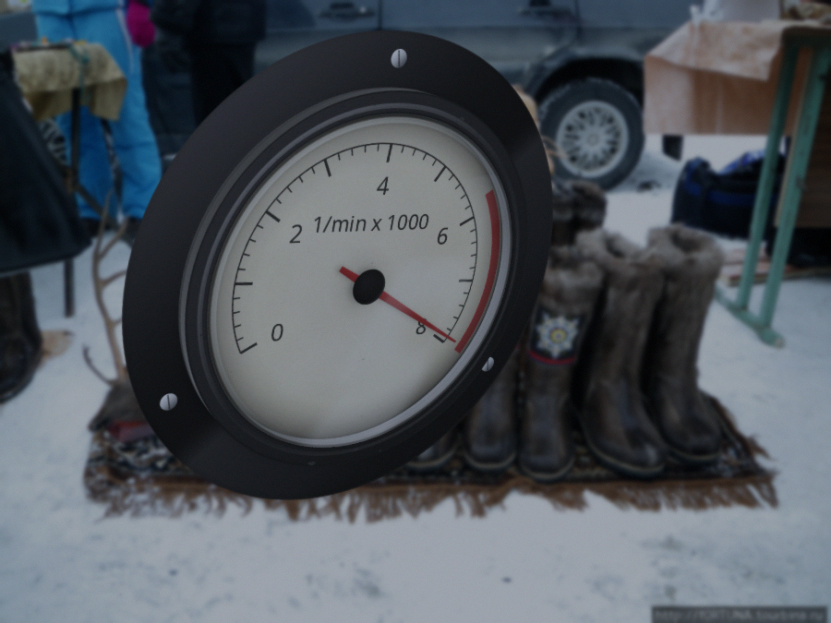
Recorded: {"value": 7900, "unit": "rpm"}
